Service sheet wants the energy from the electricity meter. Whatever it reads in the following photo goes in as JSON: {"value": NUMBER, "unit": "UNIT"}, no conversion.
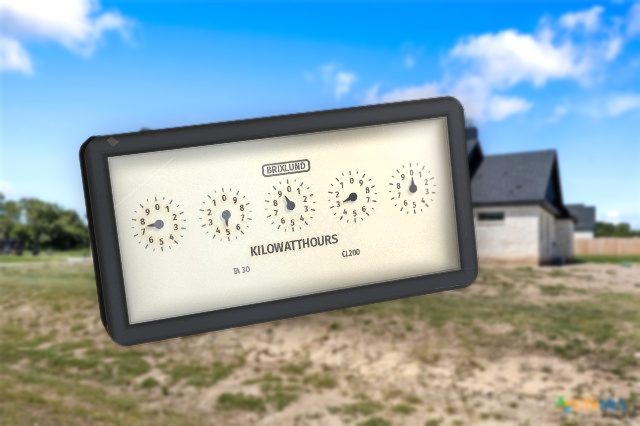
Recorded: {"value": 74930, "unit": "kWh"}
